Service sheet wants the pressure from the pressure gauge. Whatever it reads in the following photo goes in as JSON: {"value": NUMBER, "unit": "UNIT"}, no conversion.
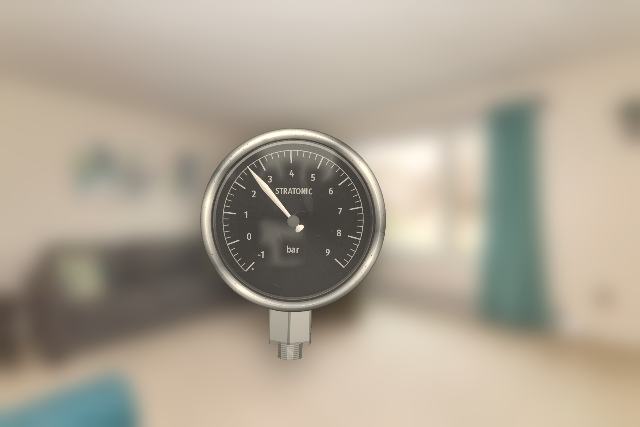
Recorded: {"value": 2.6, "unit": "bar"}
